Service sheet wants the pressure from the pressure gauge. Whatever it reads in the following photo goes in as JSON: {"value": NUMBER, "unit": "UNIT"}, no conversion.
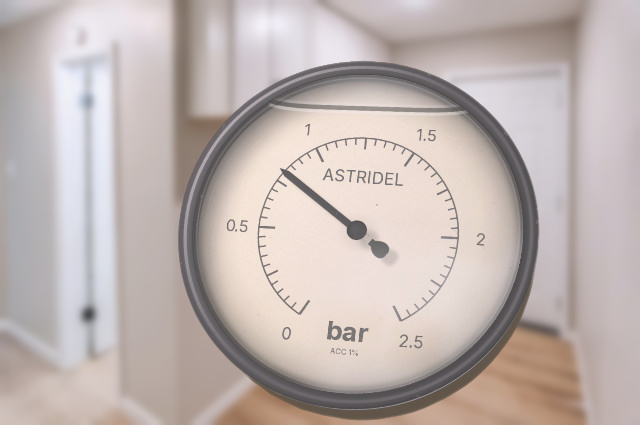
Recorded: {"value": 0.8, "unit": "bar"}
